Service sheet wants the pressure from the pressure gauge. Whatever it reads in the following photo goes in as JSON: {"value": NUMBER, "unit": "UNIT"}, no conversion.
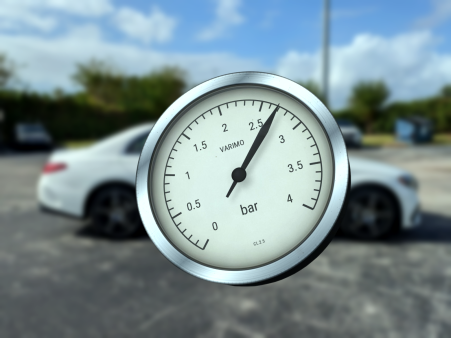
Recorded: {"value": 2.7, "unit": "bar"}
